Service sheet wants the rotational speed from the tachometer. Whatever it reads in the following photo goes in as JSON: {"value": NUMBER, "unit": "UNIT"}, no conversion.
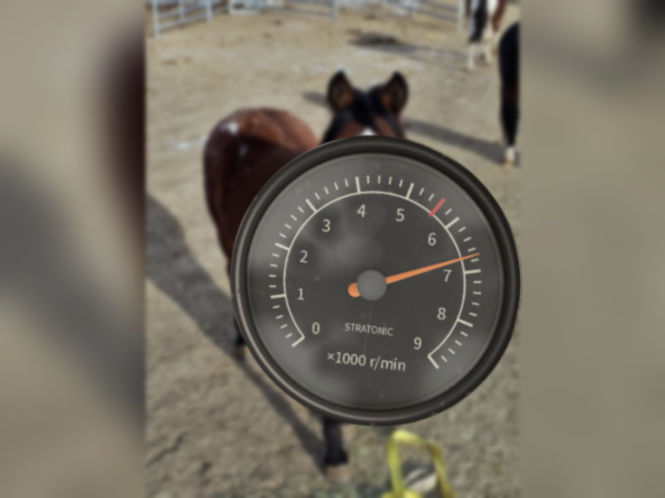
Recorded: {"value": 6700, "unit": "rpm"}
